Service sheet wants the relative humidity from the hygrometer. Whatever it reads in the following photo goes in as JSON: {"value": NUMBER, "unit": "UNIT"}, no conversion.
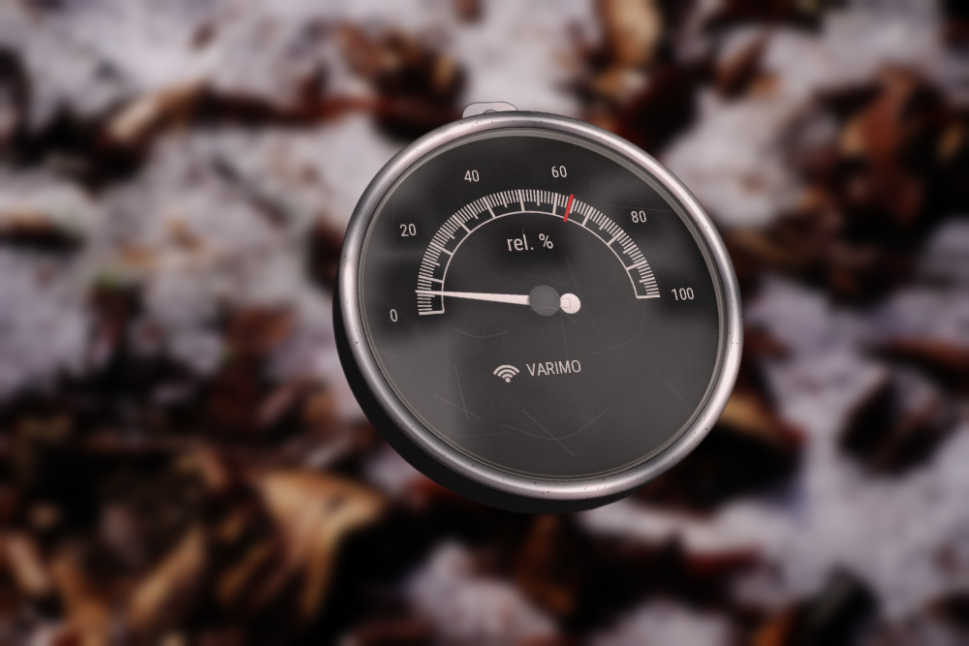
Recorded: {"value": 5, "unit": "%"}
